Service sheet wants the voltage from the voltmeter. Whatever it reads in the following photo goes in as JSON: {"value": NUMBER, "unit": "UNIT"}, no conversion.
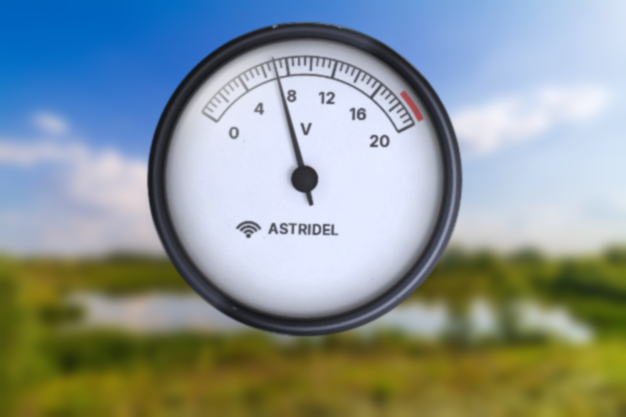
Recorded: {"value": 7, "unit": "V"}
